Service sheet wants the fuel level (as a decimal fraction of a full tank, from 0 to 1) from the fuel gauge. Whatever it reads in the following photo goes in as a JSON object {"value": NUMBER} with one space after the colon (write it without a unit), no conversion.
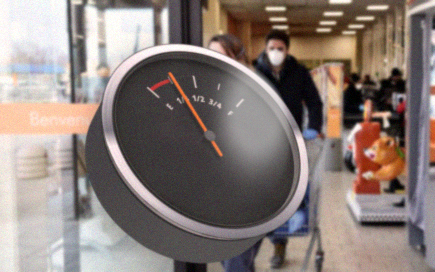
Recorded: {"value": 0.25}
